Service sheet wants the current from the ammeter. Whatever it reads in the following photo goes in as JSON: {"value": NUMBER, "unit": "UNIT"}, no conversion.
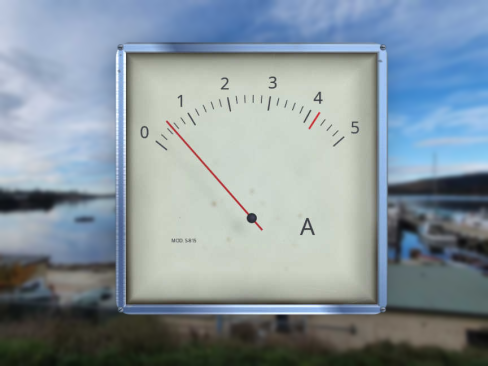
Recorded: {"value": 0.5, "unit": "A"}
